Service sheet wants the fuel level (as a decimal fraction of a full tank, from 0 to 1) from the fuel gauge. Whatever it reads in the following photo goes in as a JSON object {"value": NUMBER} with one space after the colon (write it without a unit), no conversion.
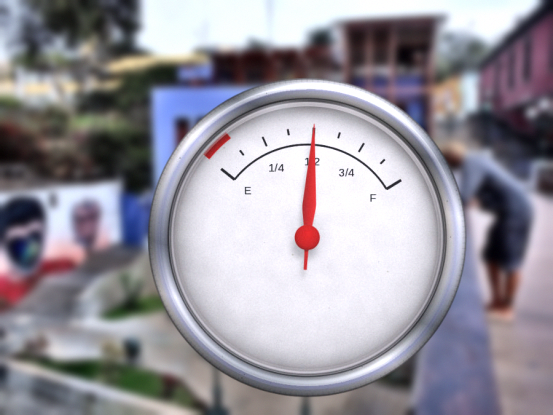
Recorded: {"value": 0.5}
